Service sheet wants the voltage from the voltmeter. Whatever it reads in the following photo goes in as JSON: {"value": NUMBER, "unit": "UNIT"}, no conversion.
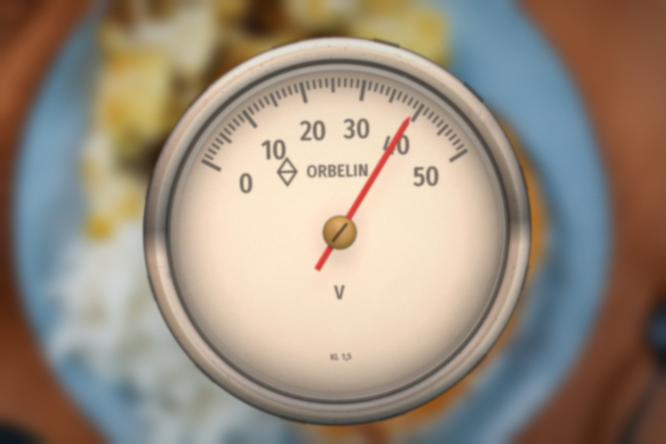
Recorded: {"value": 39, "unit": "V"}
